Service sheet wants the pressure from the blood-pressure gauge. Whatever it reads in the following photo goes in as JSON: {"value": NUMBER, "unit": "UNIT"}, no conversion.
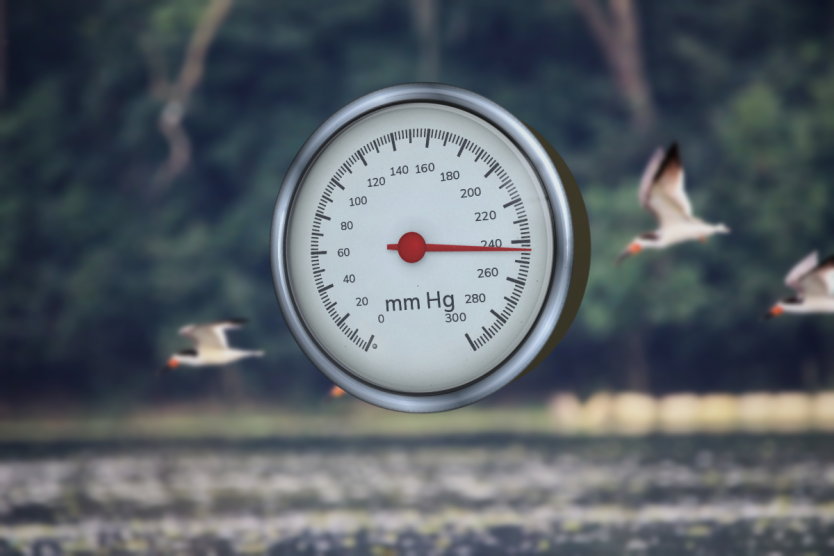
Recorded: {"value": 244, "unit": "mmHg"}
